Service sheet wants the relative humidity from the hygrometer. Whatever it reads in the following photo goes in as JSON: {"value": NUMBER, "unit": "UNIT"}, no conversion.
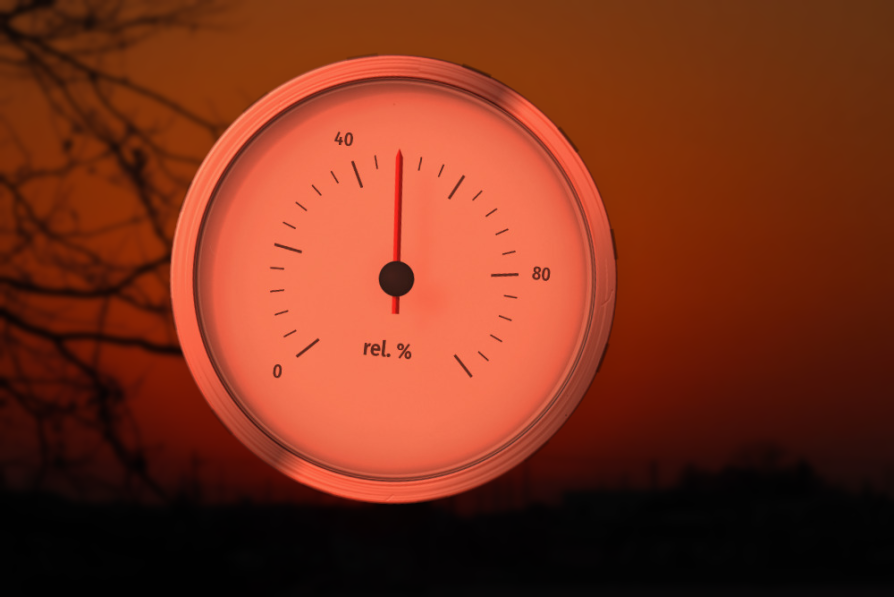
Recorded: {"value": 48, "unit": "%"}
